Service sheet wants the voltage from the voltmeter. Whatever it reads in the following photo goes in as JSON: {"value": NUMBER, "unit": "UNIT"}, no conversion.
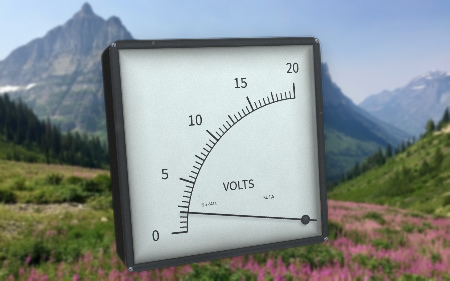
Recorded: {"value": 2, "unit": "V"}
